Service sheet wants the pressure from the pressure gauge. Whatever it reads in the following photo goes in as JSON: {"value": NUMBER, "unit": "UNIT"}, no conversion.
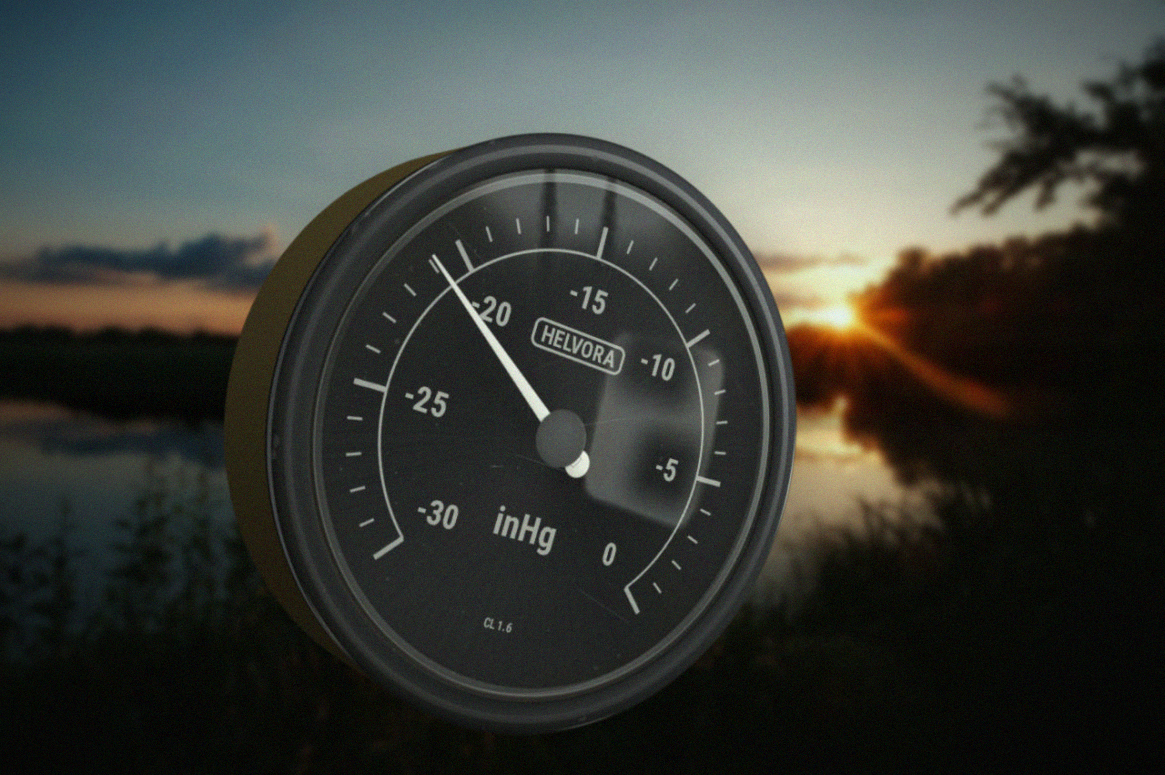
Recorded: {"value": -21, "unit": "inHg"}
